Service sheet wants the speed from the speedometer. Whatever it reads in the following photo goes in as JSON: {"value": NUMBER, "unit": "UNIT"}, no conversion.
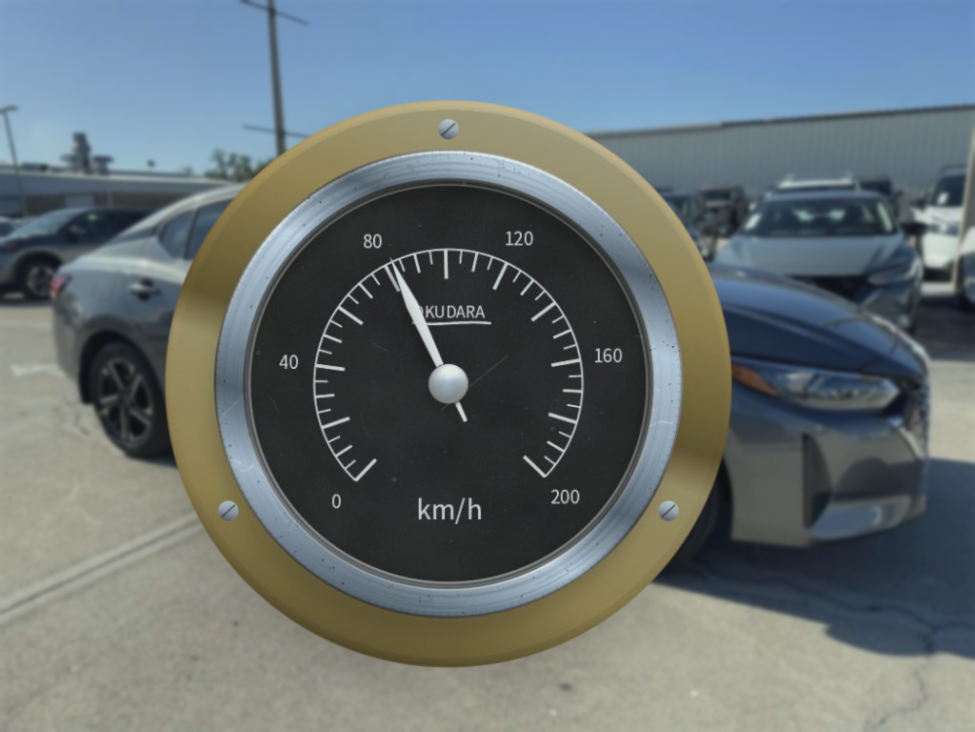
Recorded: {"value": 82.5, "unit": "km/h"}
